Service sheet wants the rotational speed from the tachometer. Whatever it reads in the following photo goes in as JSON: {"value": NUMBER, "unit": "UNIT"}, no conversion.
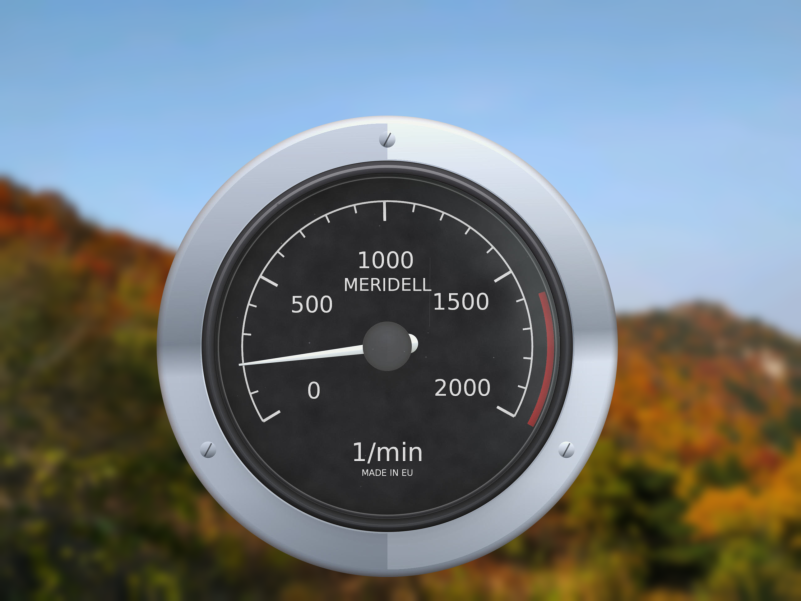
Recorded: {"value": 200, "unit": "rpm"}
